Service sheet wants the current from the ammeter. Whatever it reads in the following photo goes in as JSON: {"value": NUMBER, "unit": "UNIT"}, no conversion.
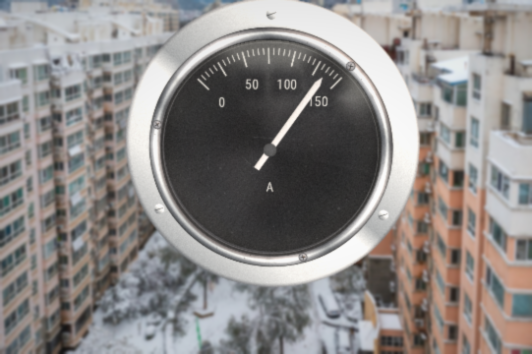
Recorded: {"value": 135, "unit": "A"}
